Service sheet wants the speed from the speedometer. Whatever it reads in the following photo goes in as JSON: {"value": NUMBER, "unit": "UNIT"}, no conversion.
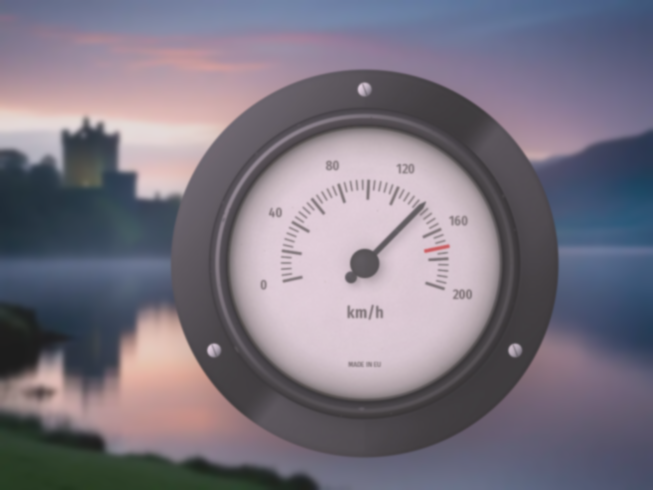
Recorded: {"value": 140, "unit": "km/h"}
